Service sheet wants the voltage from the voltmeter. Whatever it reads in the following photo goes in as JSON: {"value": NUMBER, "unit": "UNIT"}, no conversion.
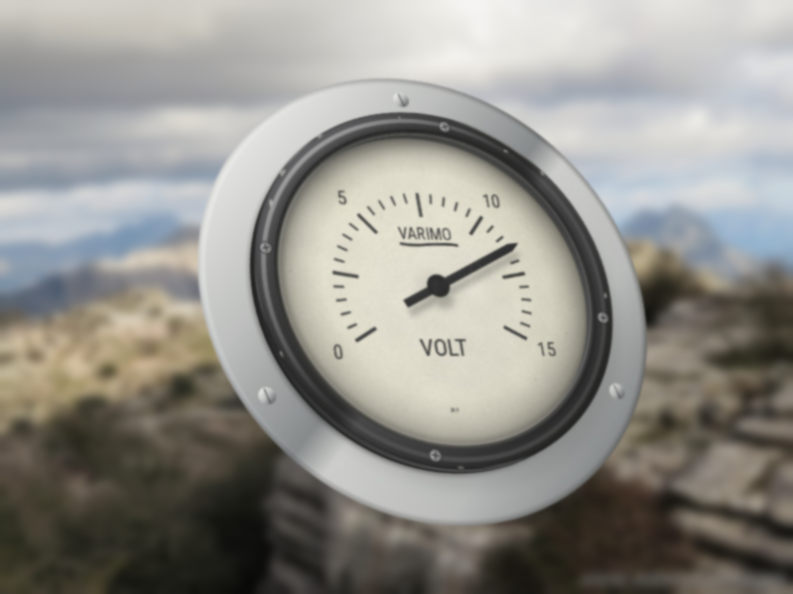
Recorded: {"value": 11.5, "unit": "V"}
